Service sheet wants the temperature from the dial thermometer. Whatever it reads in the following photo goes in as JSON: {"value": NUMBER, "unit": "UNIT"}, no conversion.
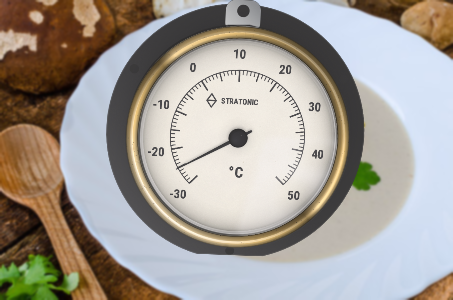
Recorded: {"value": -25, "unit": "°C"}
